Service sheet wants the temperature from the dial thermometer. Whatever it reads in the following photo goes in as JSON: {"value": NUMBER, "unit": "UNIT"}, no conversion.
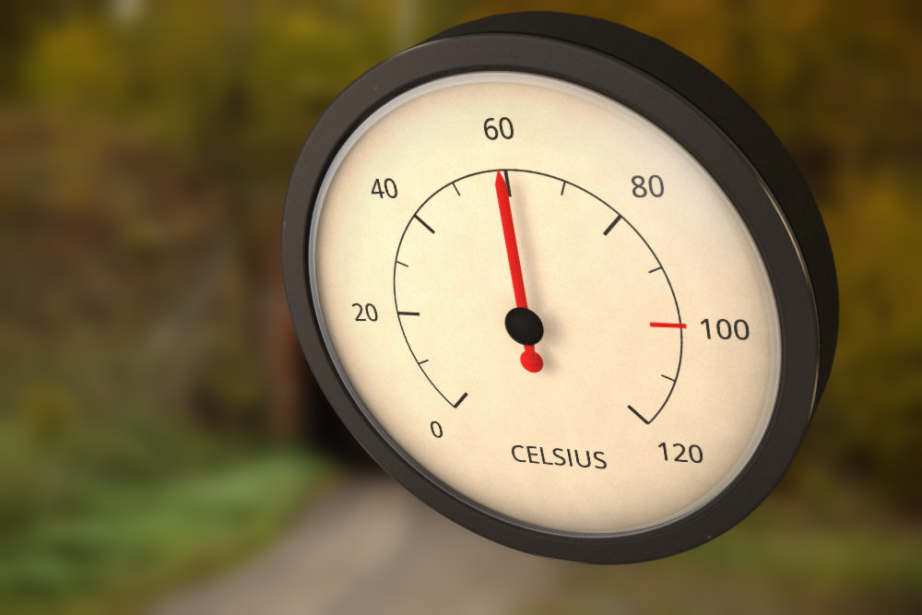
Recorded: {"value": 60, "unit": "°C"}
